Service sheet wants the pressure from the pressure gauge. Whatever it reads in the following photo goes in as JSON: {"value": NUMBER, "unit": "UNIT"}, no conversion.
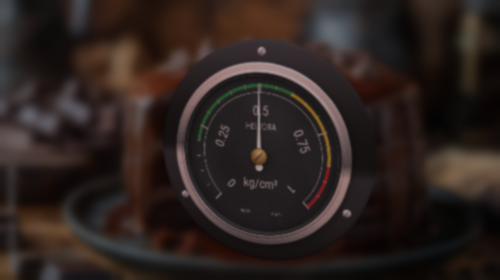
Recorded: {"value": 0.5, "unit": "kg/cm²"}
